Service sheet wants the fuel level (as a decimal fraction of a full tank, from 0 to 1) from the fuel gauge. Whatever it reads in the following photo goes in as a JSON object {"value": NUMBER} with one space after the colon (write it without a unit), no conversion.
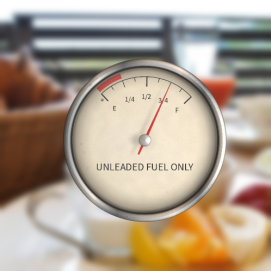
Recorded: {"value": 0.75}
